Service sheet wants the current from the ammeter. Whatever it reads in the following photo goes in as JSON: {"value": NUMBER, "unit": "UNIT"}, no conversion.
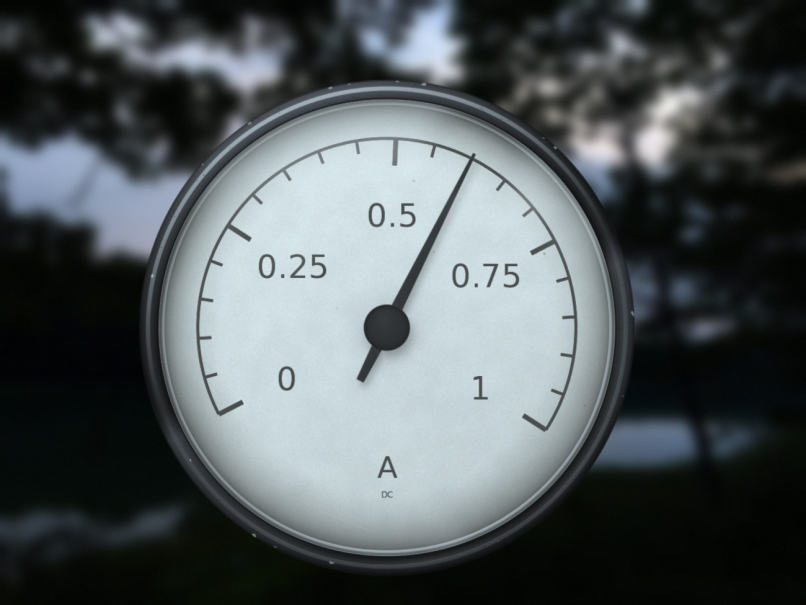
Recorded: {"value": 0.6, "unit": "A"}
